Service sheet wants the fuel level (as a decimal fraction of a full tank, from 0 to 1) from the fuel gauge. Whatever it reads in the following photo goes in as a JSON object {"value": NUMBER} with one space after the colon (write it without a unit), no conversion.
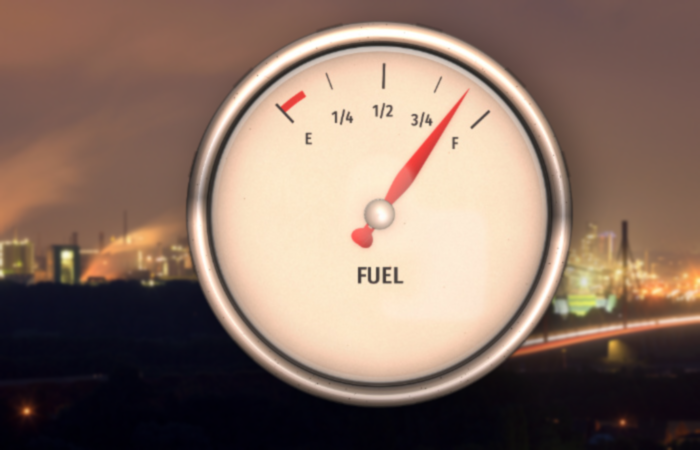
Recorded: {"value": 0.875}
